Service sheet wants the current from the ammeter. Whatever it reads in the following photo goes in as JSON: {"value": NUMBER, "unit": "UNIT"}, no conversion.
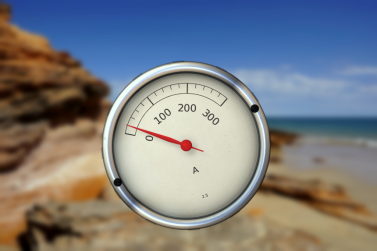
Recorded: {"value": 20, "unit": "A"}
